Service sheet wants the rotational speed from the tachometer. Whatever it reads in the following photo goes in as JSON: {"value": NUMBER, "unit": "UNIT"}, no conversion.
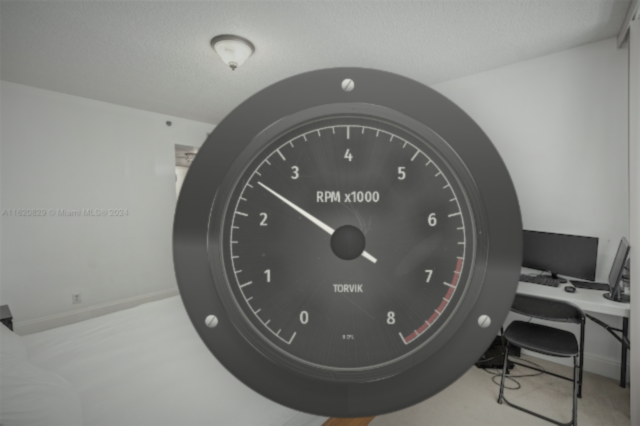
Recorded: {"value": 2500, "unit": "rpm"}
